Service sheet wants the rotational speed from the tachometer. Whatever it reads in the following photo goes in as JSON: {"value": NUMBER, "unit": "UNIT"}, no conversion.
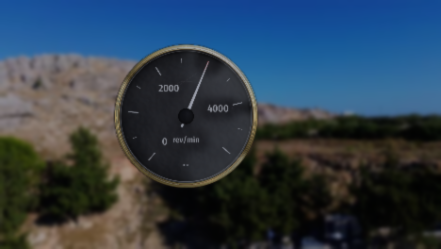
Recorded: {"value": 3000, "unit": "rpm"}
